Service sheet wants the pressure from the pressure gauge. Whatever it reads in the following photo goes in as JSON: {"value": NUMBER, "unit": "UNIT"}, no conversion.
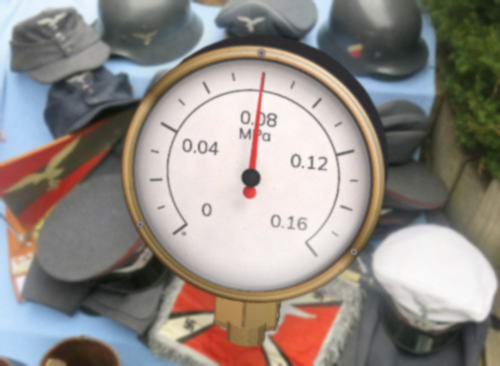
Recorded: {"value": 0.08, "unit": "MPa"}
